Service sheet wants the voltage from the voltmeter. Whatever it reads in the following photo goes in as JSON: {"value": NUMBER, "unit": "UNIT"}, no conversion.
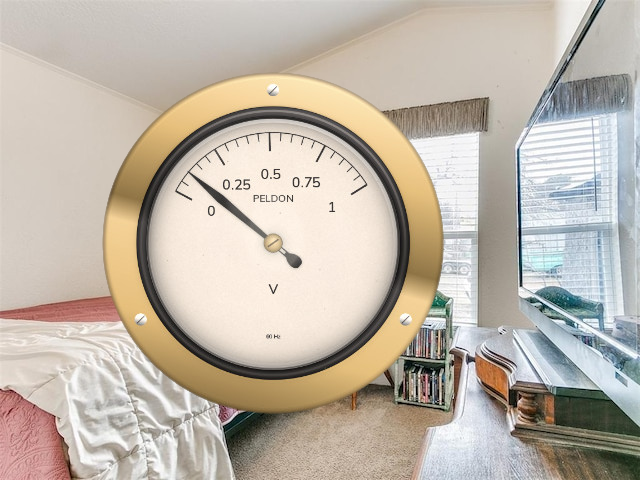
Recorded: {"value": 0.1, "unit": "V"}
